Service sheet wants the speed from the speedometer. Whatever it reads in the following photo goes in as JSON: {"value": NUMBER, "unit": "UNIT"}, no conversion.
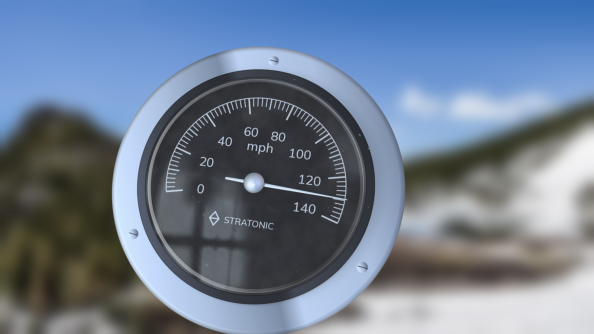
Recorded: {"value": 130, "unit": "mph"}
